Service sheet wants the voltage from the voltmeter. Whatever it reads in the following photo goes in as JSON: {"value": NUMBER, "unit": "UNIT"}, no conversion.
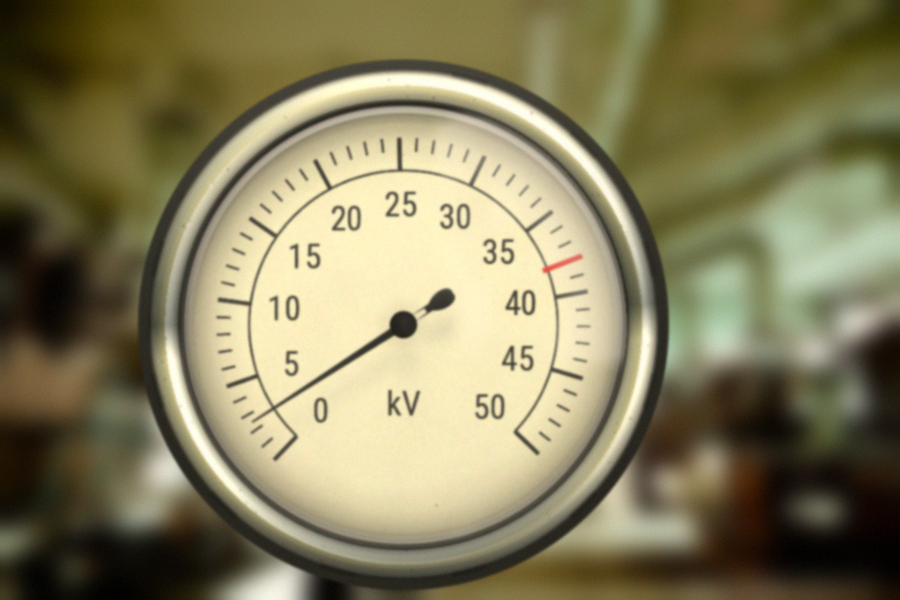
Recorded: {"value": 2.5, "unit": "kV"}
